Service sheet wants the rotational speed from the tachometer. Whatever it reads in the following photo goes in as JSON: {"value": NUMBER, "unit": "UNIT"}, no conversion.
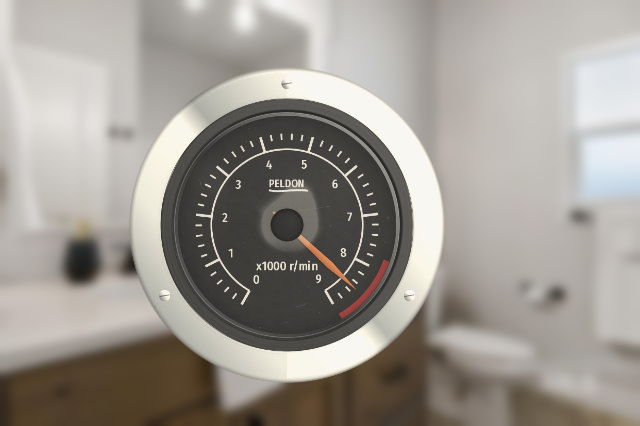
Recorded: {"value": 8500, "unit": "rpm"}
